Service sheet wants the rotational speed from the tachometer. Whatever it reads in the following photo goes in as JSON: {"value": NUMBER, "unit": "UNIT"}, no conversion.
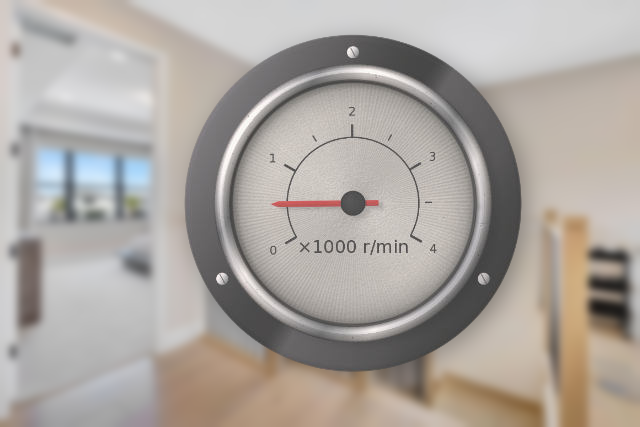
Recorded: {"value": 500, "unit": "rpm"}
